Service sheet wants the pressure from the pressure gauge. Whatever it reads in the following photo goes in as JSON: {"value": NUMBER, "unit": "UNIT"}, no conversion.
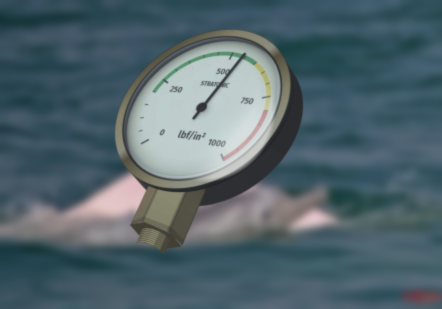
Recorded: {"value": 550, "unit": "psi"}
